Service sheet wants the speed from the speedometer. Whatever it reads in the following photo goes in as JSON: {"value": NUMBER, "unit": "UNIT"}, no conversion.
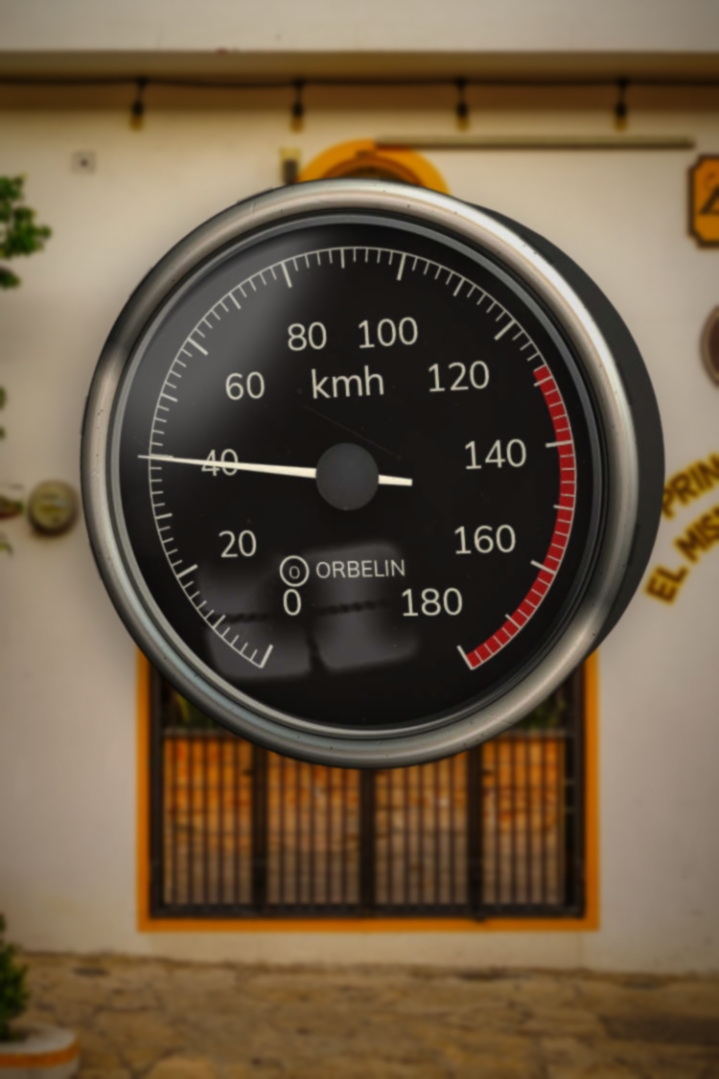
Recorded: {"value": 40, "unit": "km/h"}
